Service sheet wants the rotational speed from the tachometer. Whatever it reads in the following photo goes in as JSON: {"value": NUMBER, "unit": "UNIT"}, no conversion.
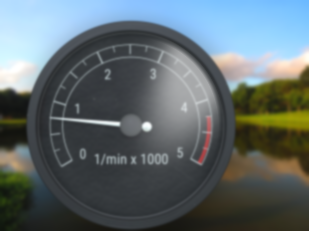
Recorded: {"value": 750, "unit": "rpm"}
